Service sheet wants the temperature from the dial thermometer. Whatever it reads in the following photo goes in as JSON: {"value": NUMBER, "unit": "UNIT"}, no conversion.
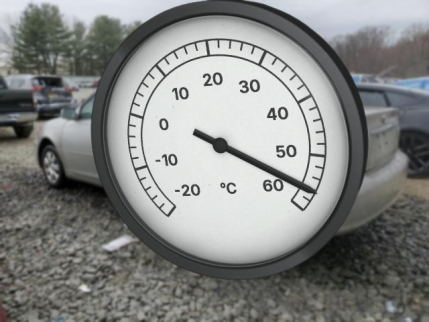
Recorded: {"value": 56, "unit": "°C"}
